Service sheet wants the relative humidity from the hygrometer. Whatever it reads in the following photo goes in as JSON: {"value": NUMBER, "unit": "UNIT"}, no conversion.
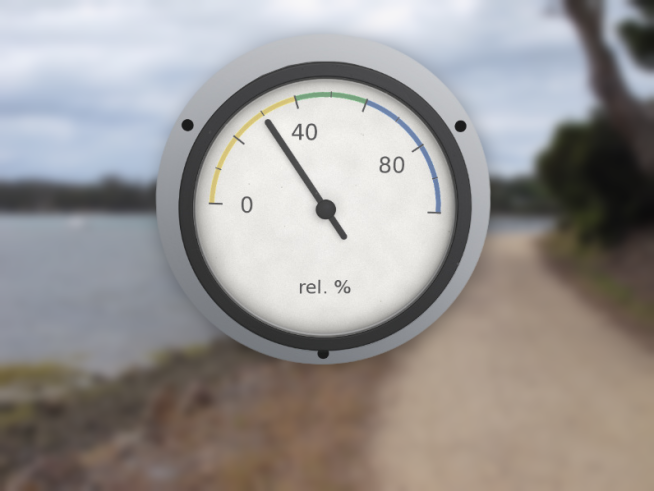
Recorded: {"value": 30, "unit": "%"}
